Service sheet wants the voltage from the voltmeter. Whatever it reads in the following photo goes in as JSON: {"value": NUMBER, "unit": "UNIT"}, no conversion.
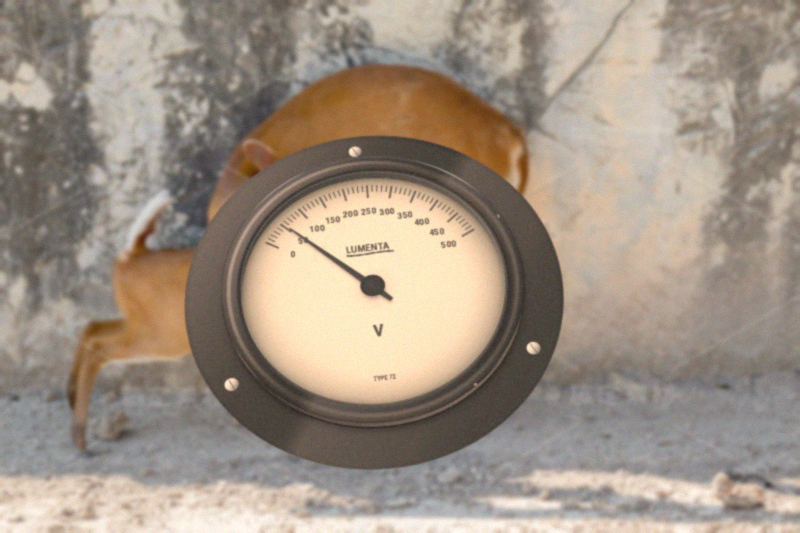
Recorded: {"value": 50, "unit": "V"}
